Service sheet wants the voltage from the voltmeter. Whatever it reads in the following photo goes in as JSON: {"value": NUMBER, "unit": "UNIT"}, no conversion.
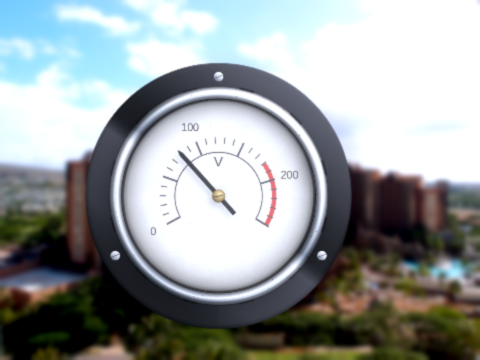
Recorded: {"value": 80, "unit": "V"}
